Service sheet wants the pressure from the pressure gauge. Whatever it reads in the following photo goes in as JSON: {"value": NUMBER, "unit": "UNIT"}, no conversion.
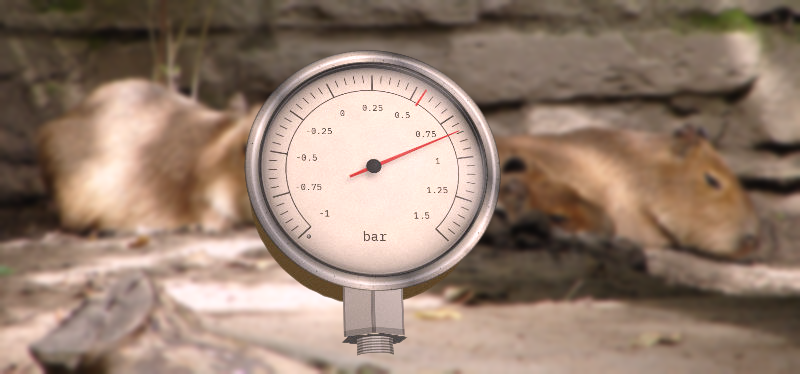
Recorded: {"value": 0.85, "unit": "bar"}
